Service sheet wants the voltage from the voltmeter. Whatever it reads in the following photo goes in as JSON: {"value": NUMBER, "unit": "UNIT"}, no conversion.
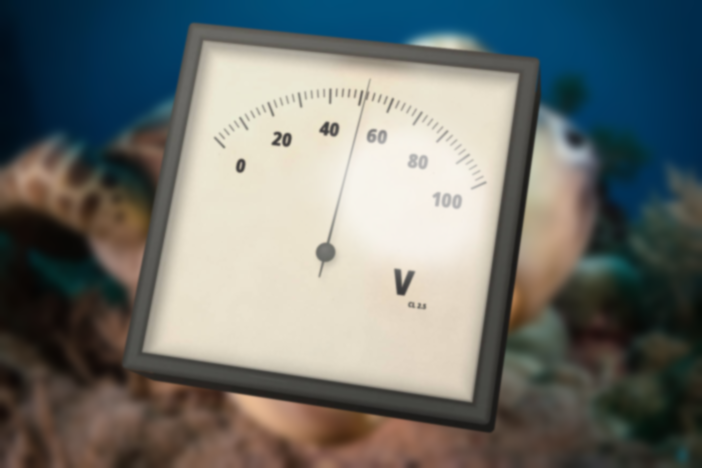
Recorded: {"value": 52, "unit": "V"}
